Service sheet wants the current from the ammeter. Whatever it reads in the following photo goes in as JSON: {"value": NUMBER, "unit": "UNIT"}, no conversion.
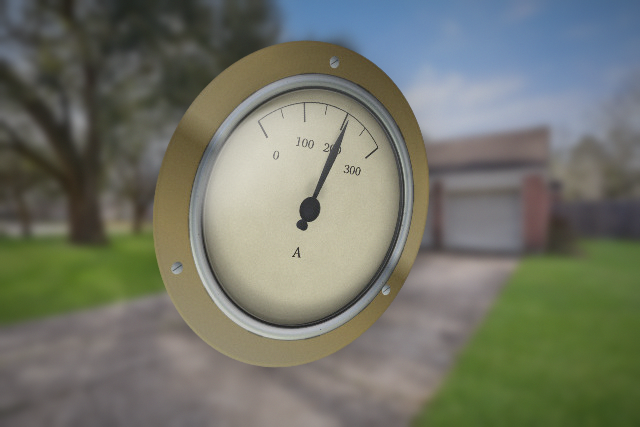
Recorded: {"value": 200, "unit": "A"}
